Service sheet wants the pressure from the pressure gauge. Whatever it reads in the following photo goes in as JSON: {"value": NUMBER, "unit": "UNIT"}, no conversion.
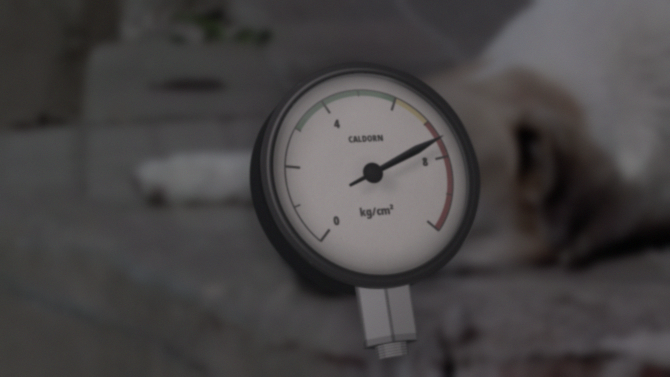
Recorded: {"value": 7.5, "unit": "kg/cm²"}
